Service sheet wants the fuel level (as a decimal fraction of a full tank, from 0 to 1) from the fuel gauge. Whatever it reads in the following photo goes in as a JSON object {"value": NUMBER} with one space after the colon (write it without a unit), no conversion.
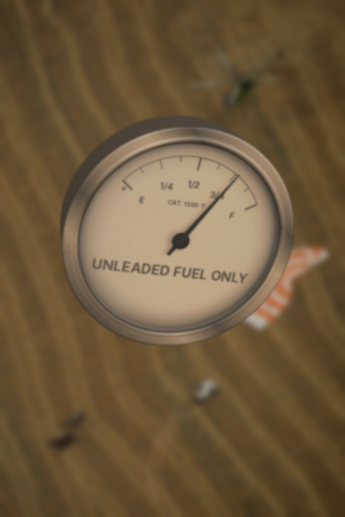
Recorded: {"value": 0.75}
